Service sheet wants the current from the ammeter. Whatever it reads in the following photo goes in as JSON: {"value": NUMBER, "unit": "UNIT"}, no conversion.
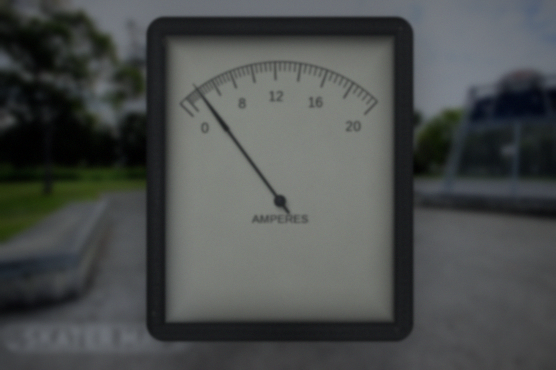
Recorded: {"value": 4, "unit": "A"}
